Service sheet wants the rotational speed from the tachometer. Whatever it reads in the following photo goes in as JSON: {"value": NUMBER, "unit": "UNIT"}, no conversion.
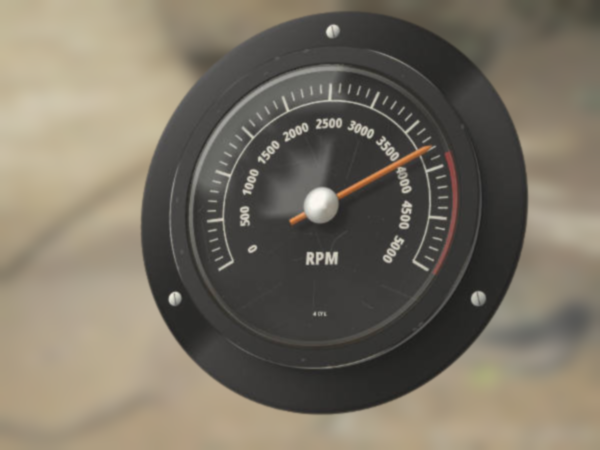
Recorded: {"value": 3800, "unit": "rpm"}
